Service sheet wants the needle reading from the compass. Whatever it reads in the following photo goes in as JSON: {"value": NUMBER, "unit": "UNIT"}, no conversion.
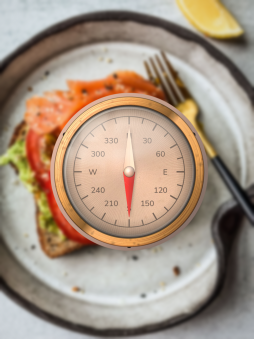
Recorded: {"value": 180, "unit": "°"}
